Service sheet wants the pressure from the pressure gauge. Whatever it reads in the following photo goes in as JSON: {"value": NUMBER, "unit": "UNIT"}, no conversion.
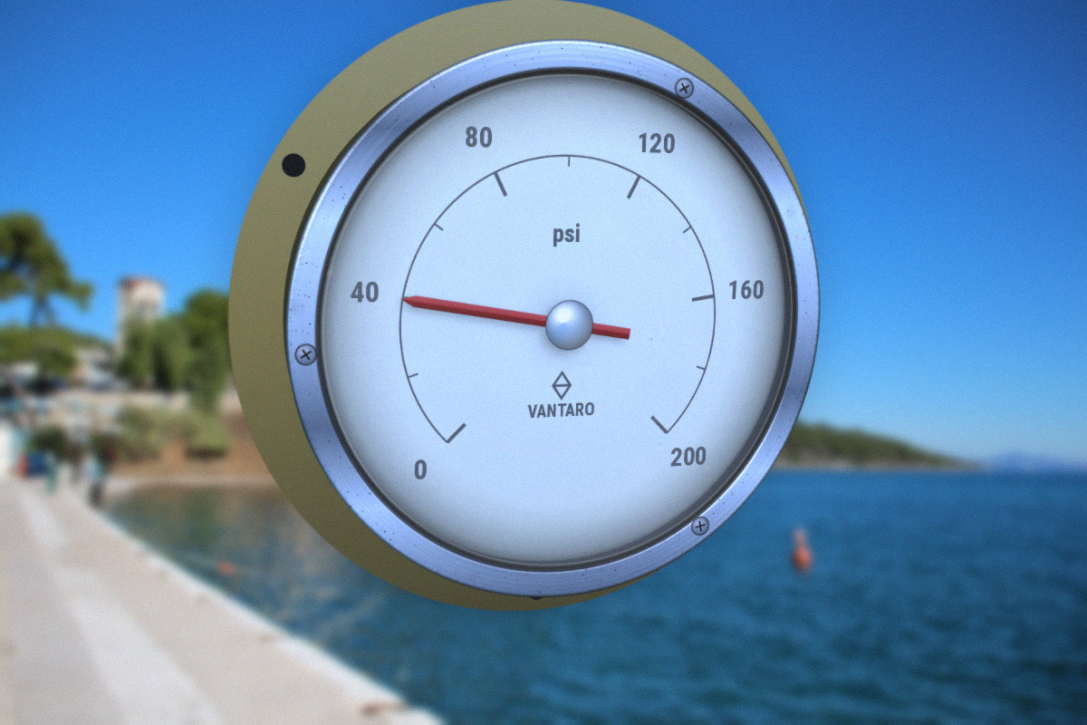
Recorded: {"value": 40, "unit": "psi"}
